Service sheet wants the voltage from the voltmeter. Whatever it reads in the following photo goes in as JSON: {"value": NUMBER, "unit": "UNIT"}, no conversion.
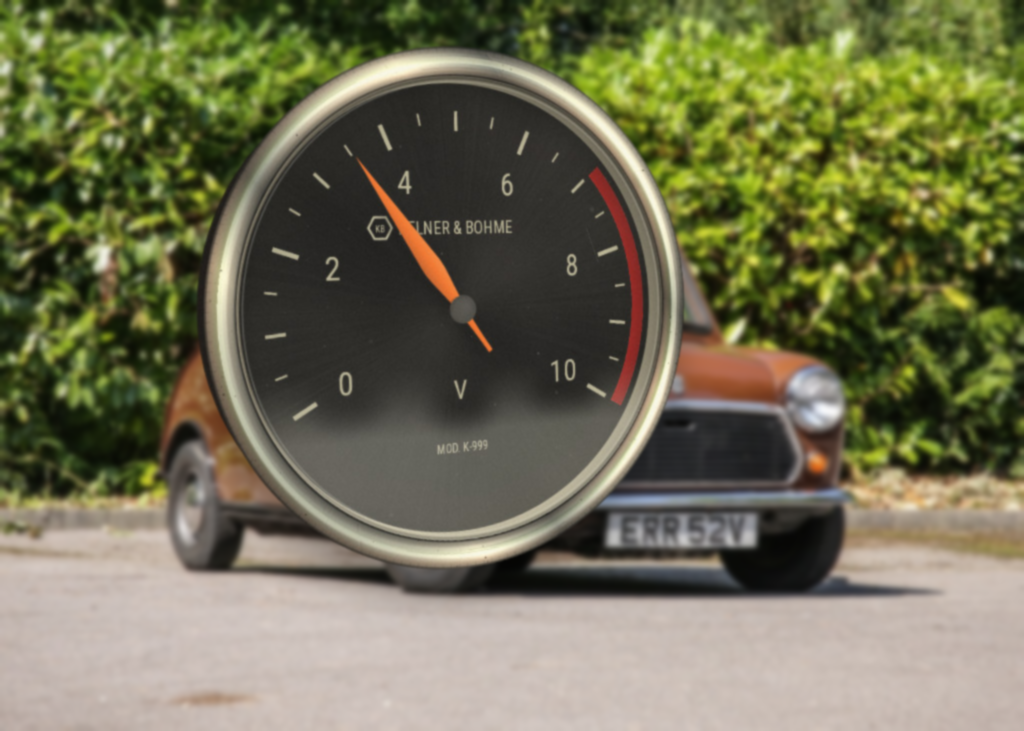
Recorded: {"value": 3.5, "unit": "V"}
